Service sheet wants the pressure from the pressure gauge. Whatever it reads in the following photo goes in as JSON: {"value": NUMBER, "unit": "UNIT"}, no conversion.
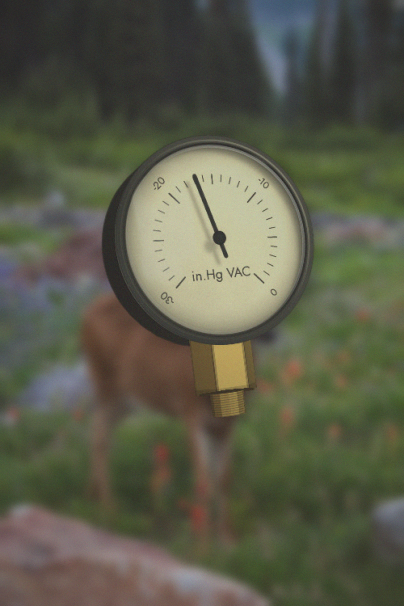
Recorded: {"value": -17, "unit": "inHg"}
